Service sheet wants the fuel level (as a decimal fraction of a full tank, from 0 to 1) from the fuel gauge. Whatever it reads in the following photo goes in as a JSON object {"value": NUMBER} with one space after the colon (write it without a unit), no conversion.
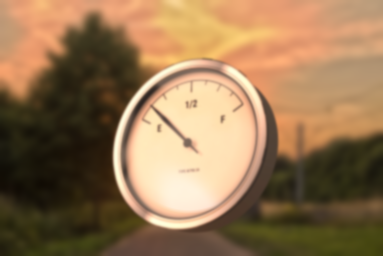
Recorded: {"value": 0.125}
